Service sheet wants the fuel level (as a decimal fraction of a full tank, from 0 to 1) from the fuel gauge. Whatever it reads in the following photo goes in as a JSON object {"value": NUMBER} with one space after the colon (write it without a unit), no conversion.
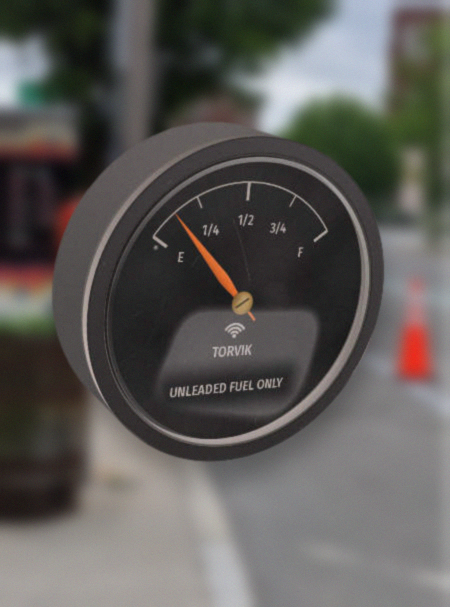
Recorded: {"value": 0.125}
